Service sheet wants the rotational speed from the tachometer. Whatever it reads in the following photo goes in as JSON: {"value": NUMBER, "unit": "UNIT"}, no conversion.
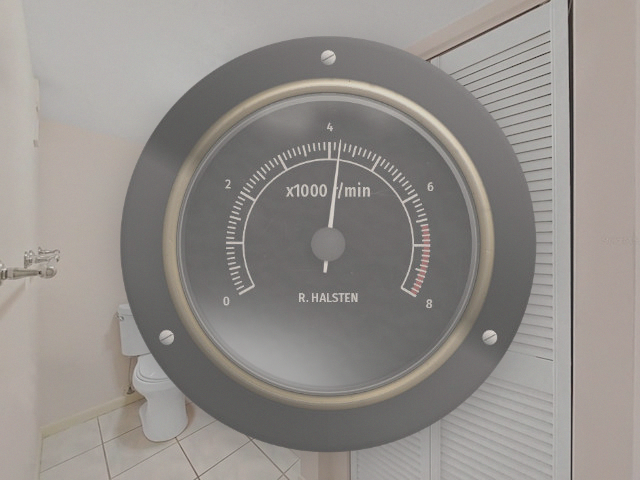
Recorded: {"value": 4200, "unit": "rpm"}
